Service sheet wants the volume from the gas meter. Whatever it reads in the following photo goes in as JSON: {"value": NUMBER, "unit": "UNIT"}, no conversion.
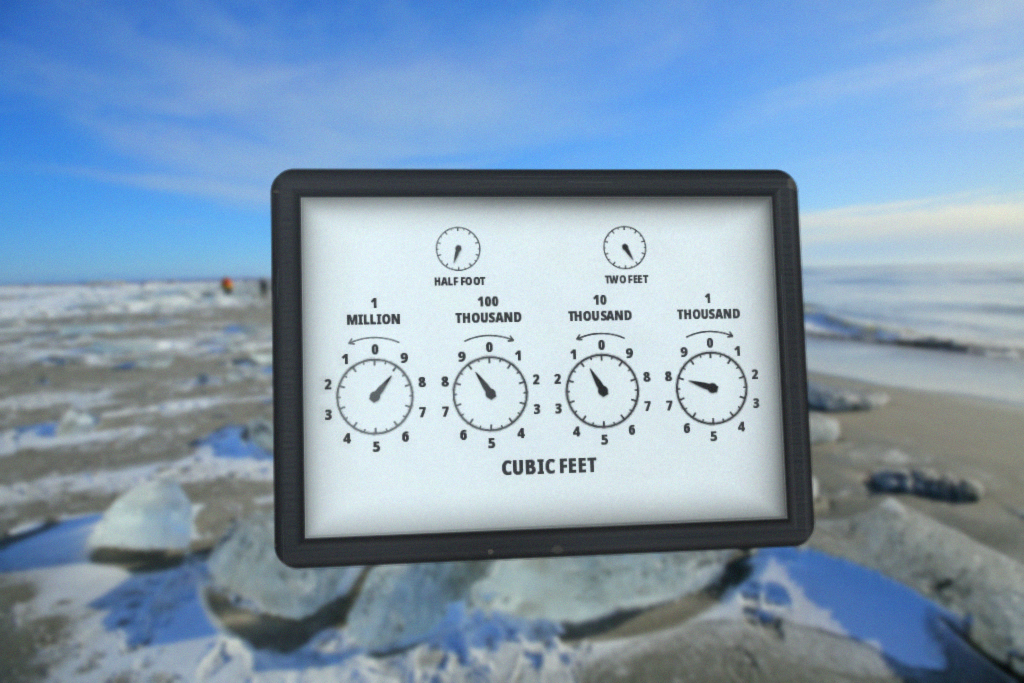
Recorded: {"value": 890800, "unit": "ft³"}
